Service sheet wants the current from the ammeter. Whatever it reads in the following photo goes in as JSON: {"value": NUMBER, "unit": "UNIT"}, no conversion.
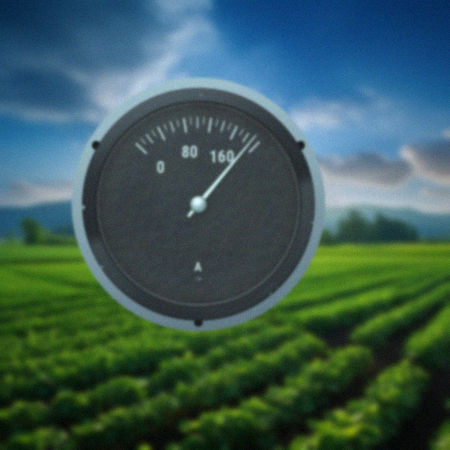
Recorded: {"value": 190, "unit": "A"}
